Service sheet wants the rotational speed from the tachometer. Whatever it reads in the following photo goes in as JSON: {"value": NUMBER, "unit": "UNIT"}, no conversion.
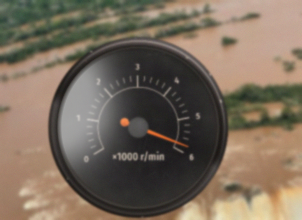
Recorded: {"value": 5800, "unit": "rpm"}
